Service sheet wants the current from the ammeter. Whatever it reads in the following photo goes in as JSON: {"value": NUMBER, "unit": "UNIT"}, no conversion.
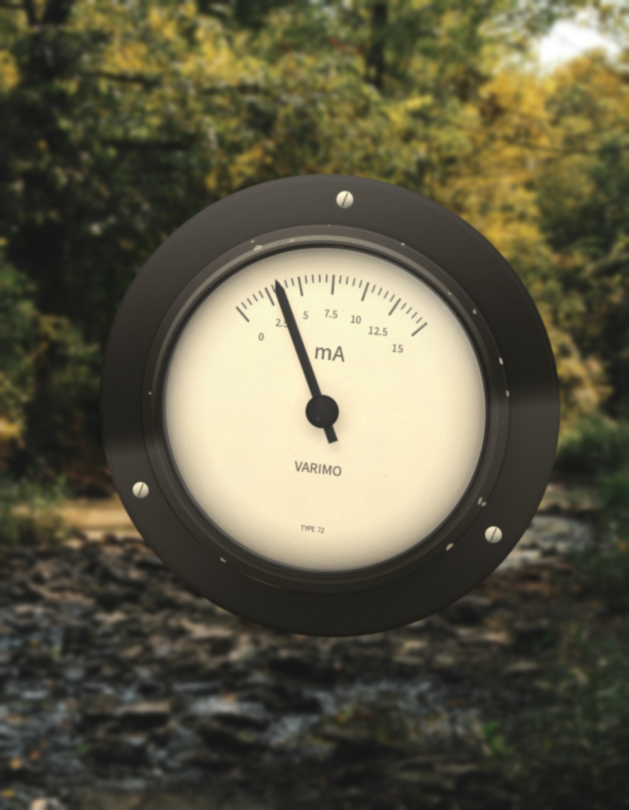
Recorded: {"value": 3.5, "unit": "mA"}
